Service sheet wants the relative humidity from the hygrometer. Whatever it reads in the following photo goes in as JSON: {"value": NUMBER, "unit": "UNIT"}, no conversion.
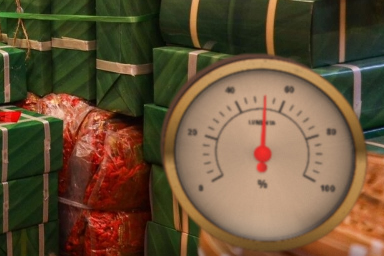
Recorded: {"value": 52, "unit": "%"}
